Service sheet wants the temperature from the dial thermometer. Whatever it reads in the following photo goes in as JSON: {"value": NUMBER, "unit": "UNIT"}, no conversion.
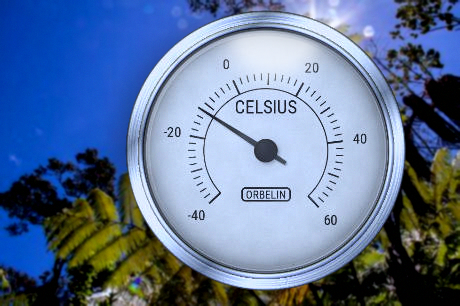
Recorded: {"value": -12, "unit": "°C"}
